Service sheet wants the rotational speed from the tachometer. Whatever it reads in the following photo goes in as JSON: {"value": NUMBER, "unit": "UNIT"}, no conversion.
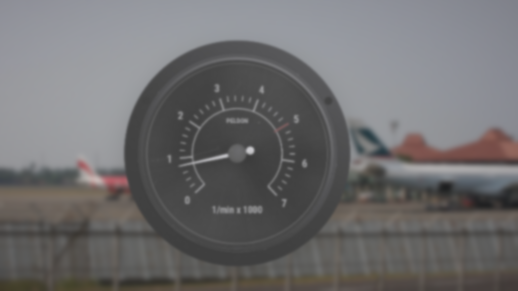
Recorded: {"value": 800, "unit": "rpm"}
